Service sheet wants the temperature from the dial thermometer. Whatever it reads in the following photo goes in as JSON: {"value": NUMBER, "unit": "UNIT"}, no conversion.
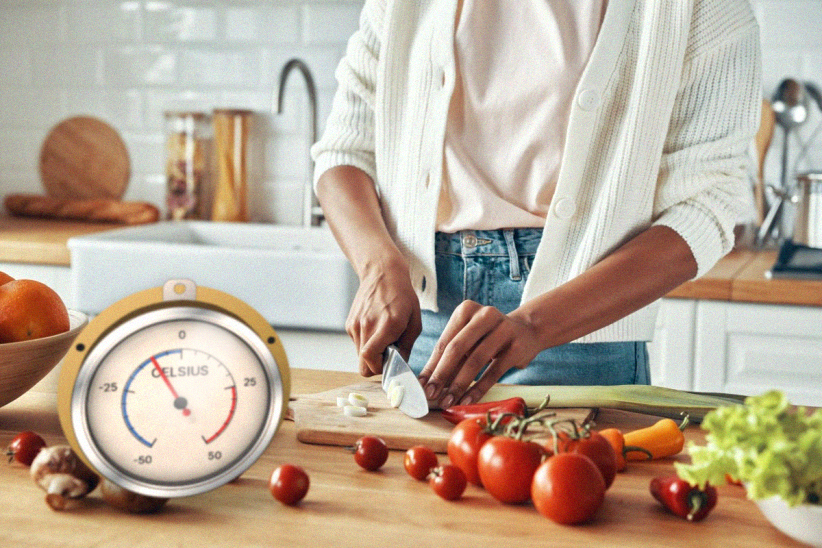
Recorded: {"value": -10, "unit": "°C"}
